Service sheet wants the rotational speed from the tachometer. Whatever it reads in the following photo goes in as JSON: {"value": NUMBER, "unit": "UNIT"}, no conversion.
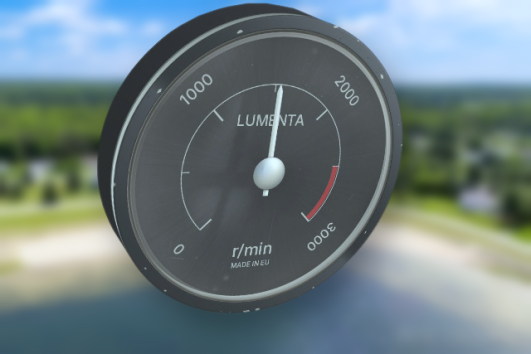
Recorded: {"value": 1500, "unit": "rpm"}
